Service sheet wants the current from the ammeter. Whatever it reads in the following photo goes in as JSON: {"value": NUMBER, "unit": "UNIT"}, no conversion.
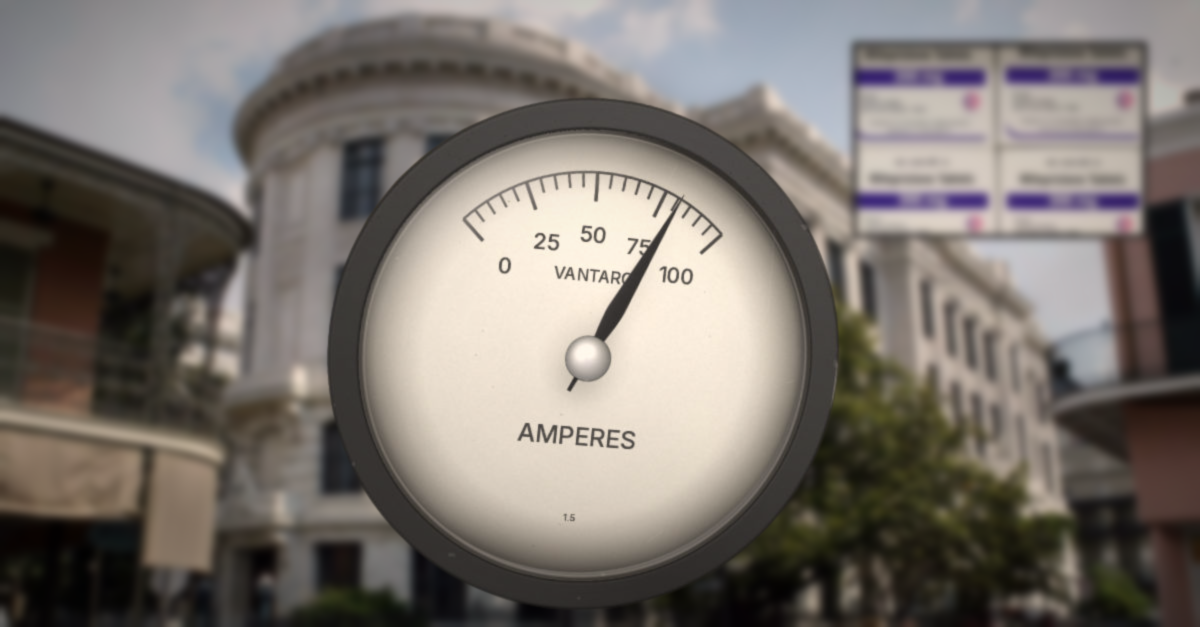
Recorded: {"value": 80, "unit": "A"}
